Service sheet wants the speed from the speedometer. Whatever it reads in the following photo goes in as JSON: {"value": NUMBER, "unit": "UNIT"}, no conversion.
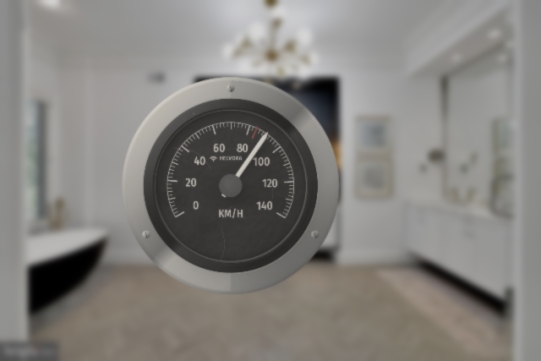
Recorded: {"value": 90, "unit": "km/h"}
